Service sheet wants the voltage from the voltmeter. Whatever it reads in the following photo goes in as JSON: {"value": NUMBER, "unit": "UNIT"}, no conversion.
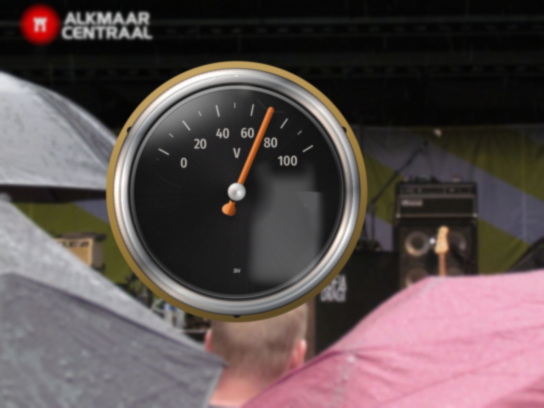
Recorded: {"value": 70, "unit": "V"}
